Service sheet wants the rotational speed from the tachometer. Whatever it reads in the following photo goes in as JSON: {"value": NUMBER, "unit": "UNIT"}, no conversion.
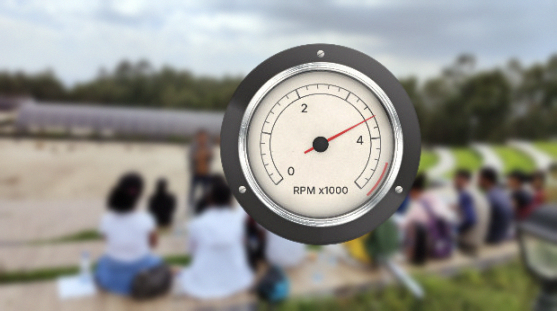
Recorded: {"value": 3600, "unit": "rpm"}
